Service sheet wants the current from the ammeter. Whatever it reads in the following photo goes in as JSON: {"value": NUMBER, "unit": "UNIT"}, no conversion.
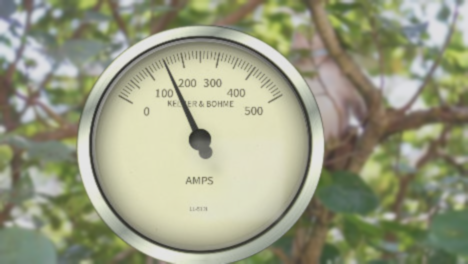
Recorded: {"value": 150, "unit": "A"}
